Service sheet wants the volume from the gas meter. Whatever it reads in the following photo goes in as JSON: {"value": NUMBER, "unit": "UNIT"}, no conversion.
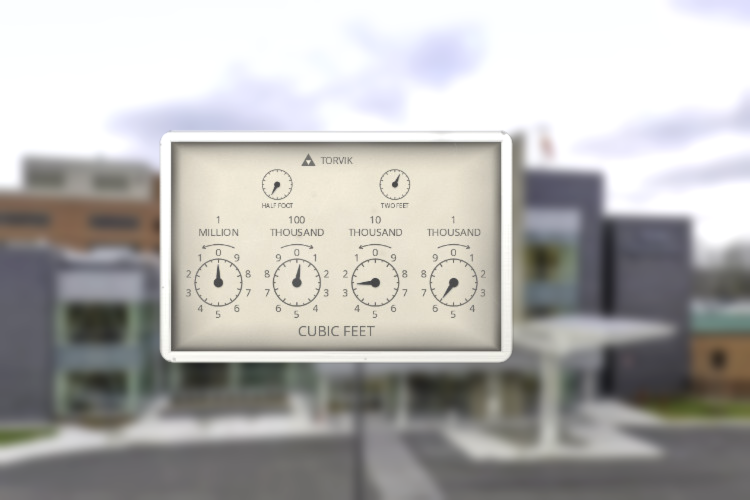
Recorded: {"value": 2600, "unit": "ft³"}
